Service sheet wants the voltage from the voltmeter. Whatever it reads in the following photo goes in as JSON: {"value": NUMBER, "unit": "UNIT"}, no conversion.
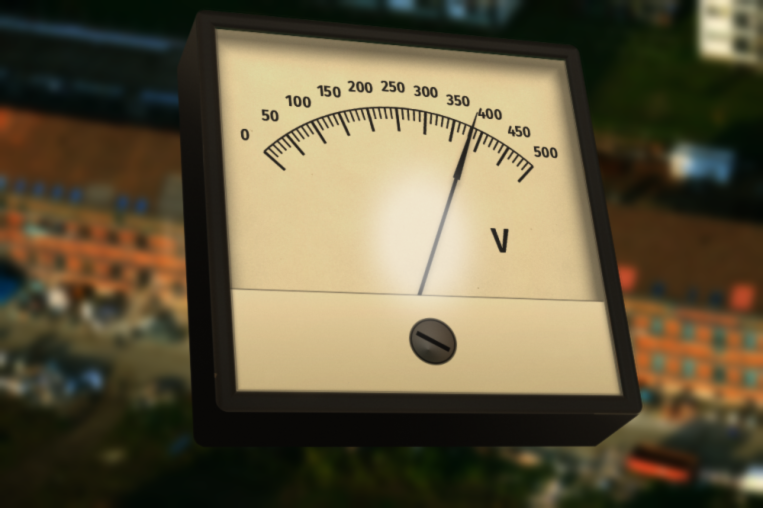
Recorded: {"value": 380, "unit": "V"}
